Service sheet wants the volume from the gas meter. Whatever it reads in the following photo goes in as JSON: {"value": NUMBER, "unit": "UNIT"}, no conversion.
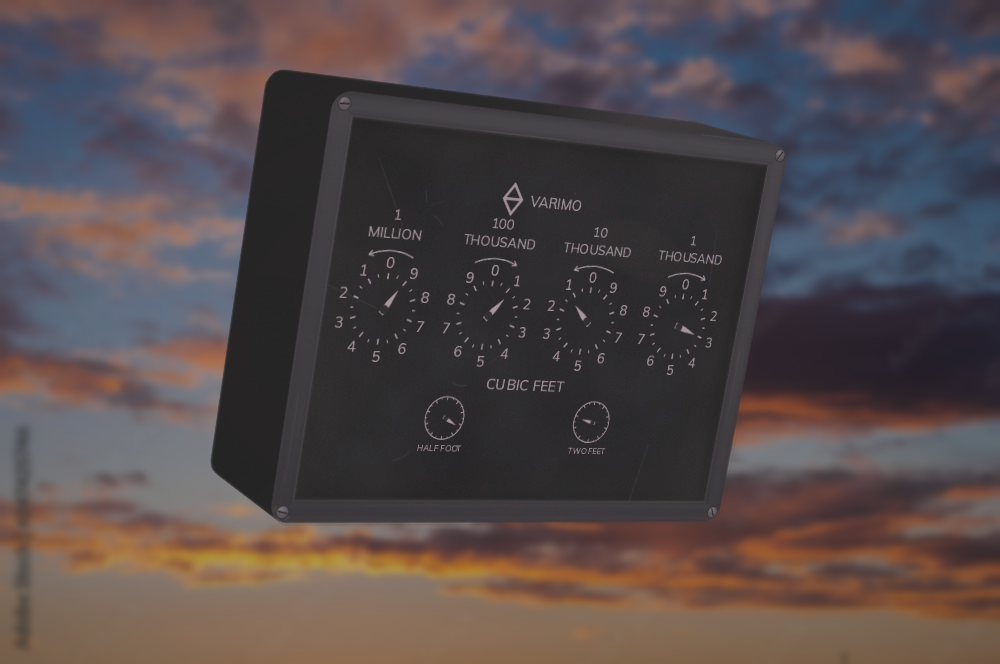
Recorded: {"value": 911300, "unit": "ft³"}
